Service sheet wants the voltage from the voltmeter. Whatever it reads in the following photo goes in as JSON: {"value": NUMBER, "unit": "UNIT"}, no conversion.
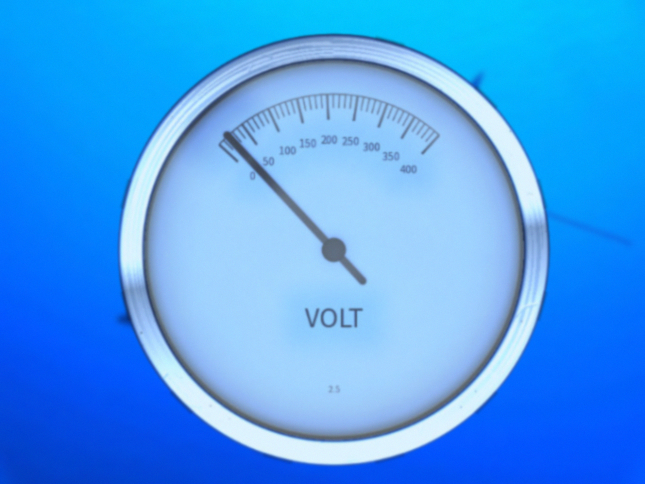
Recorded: {"value": 20, "unit": "V"}
